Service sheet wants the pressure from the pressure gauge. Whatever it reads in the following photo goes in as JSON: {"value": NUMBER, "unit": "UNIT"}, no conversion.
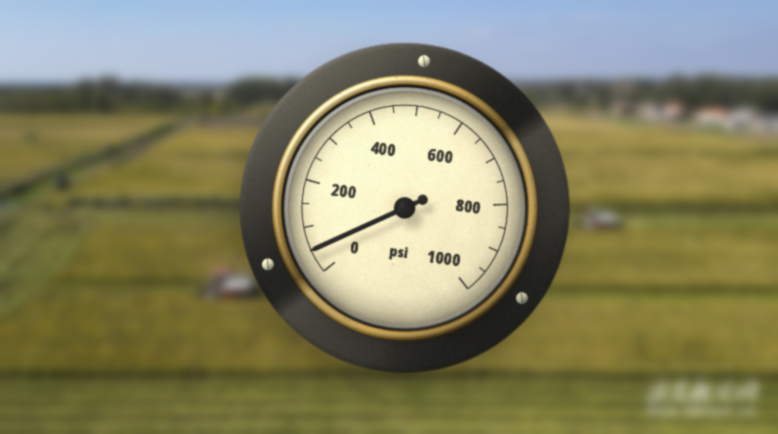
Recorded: {"value": 50, "unit": "psi"}
